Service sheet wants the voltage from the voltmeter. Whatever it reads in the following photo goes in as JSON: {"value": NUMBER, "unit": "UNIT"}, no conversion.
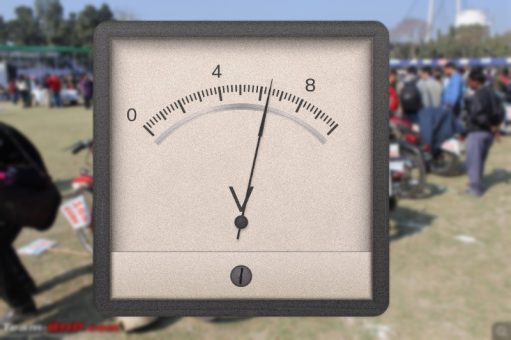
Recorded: {"value": 6.4, "unit": "V"}
